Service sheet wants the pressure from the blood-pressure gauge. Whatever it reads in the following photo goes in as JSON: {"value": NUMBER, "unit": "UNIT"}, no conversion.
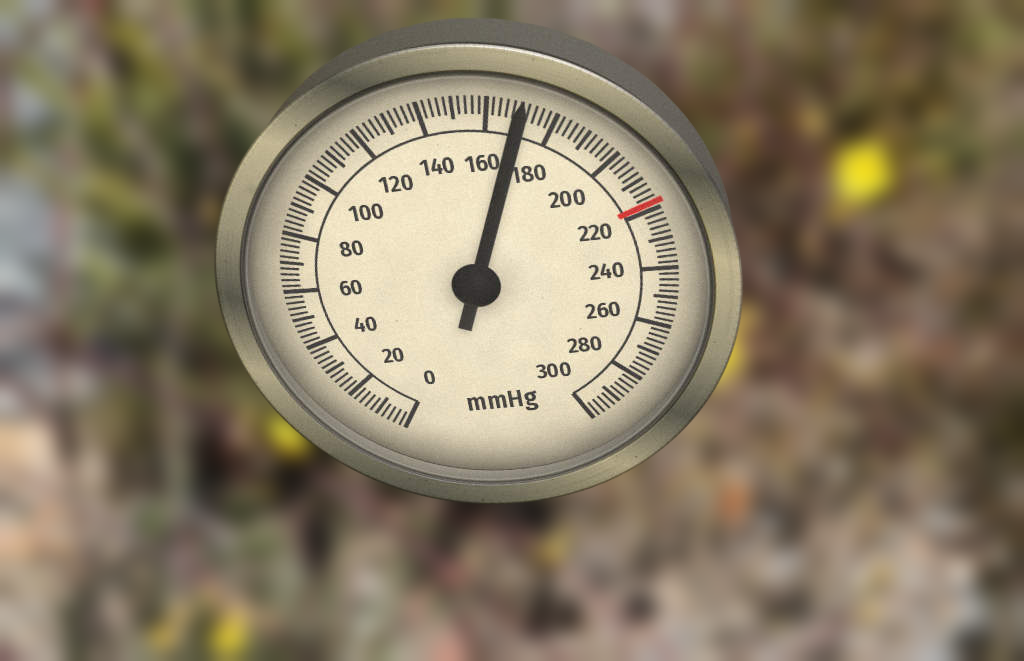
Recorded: {"value": 170, "unit": "mmHg"}
